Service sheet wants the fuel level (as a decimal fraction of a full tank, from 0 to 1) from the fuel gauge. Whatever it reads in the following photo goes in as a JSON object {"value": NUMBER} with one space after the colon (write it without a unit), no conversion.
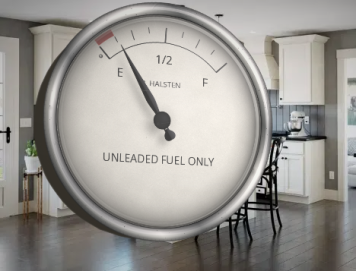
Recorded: {"value": 0.125}
